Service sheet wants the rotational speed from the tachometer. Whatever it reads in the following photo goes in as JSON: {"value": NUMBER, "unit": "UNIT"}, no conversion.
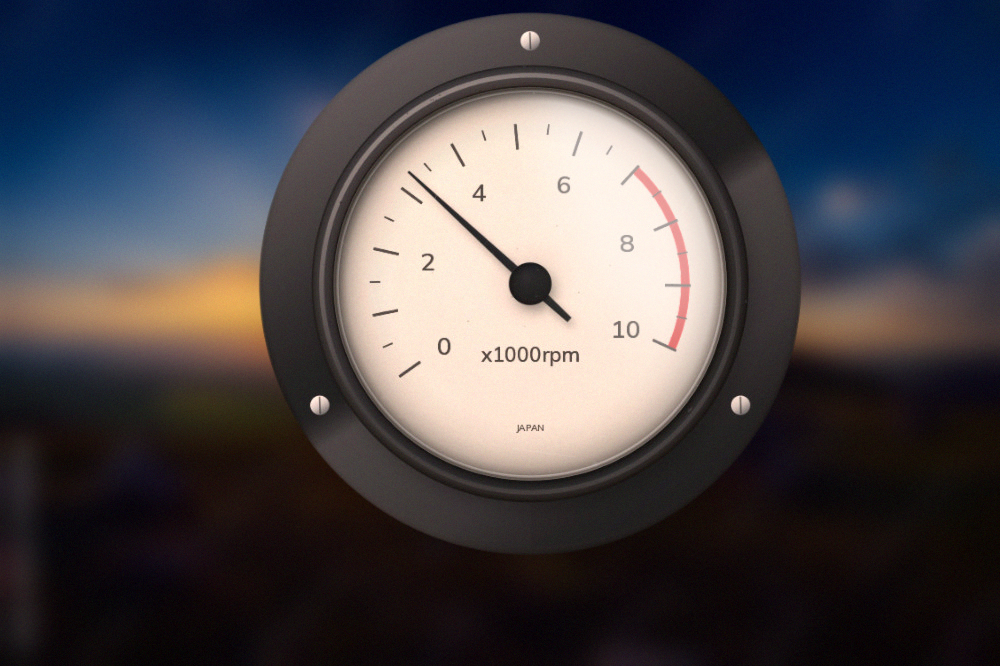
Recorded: {"value": 3250, "unit": "rpm"}
